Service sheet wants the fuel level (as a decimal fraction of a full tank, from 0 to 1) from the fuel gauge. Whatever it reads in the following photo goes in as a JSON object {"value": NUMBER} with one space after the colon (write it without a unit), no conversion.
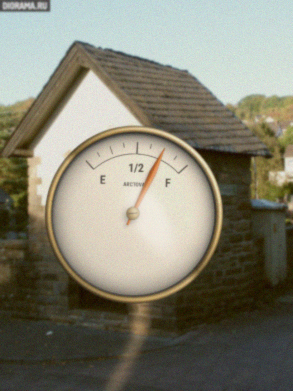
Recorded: {"value": 0.75}
